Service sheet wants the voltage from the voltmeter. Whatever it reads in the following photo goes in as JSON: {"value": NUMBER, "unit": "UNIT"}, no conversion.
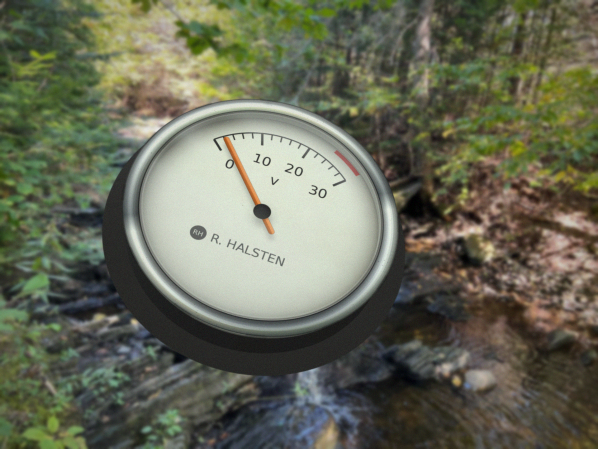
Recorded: {"value": 2, "unit": "V"}
